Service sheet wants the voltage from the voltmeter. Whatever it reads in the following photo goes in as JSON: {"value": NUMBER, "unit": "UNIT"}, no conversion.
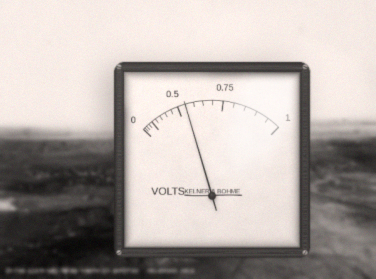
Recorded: {"value": 0.55, "unit": "V"}
